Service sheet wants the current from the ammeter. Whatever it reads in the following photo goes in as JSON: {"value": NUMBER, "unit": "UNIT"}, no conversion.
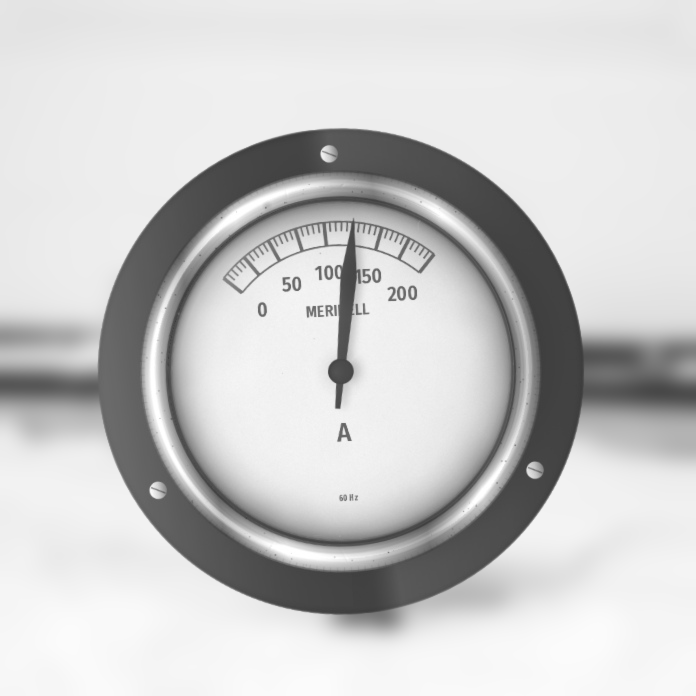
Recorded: {"value": 125, "unit": "A"}
